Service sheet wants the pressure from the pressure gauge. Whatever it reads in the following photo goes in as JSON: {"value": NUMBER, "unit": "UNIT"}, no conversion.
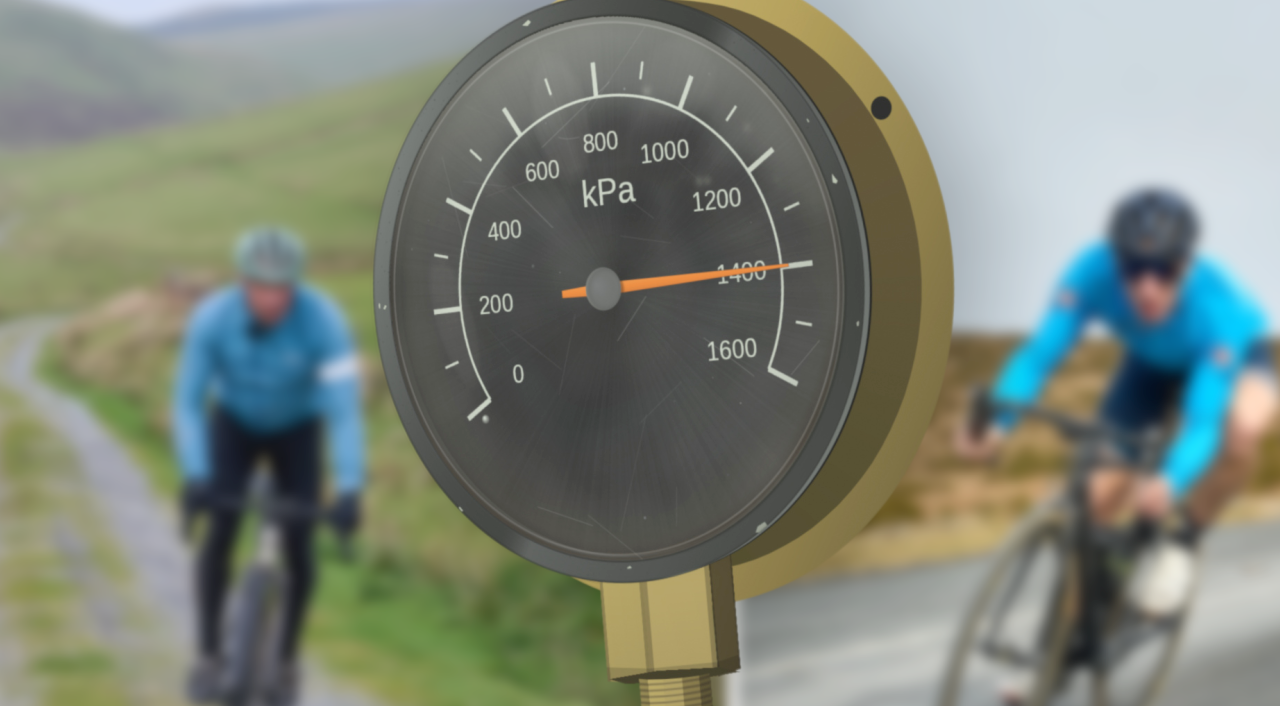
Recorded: {"value": 1400, "unit": "kPa"}
